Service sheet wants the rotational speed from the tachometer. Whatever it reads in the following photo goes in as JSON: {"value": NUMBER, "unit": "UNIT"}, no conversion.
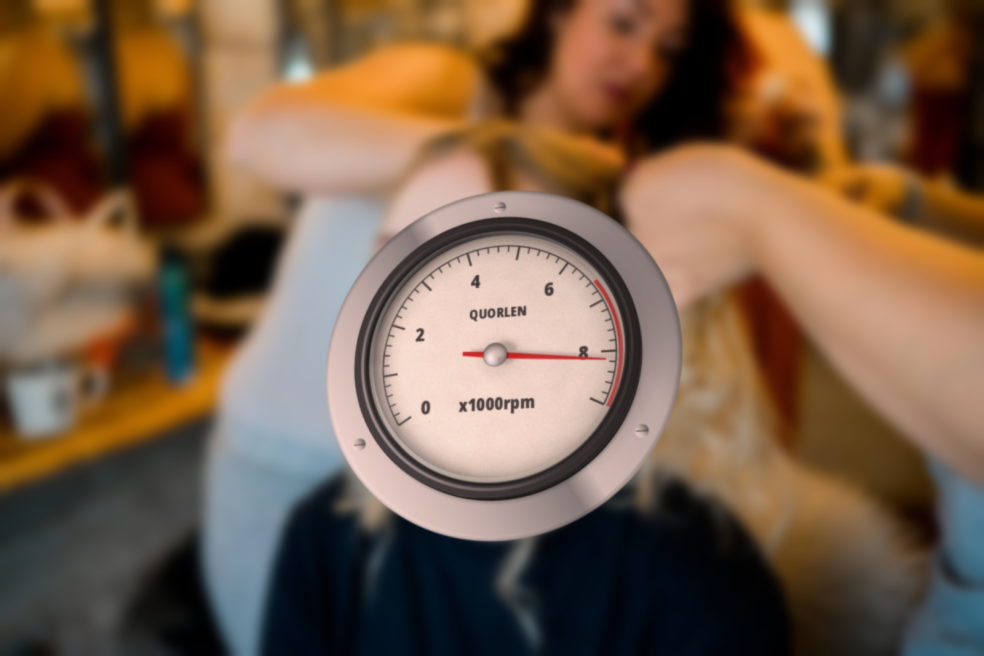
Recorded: {"value": 8200, "unit": "rpm"}
